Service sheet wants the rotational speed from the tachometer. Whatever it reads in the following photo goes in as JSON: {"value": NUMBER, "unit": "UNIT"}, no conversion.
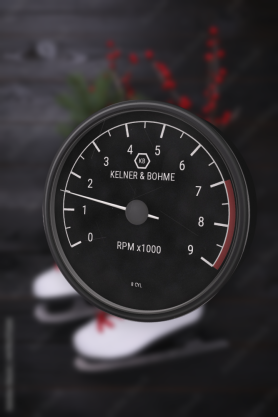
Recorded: {"value": 1500, "unit": "rpm"}
